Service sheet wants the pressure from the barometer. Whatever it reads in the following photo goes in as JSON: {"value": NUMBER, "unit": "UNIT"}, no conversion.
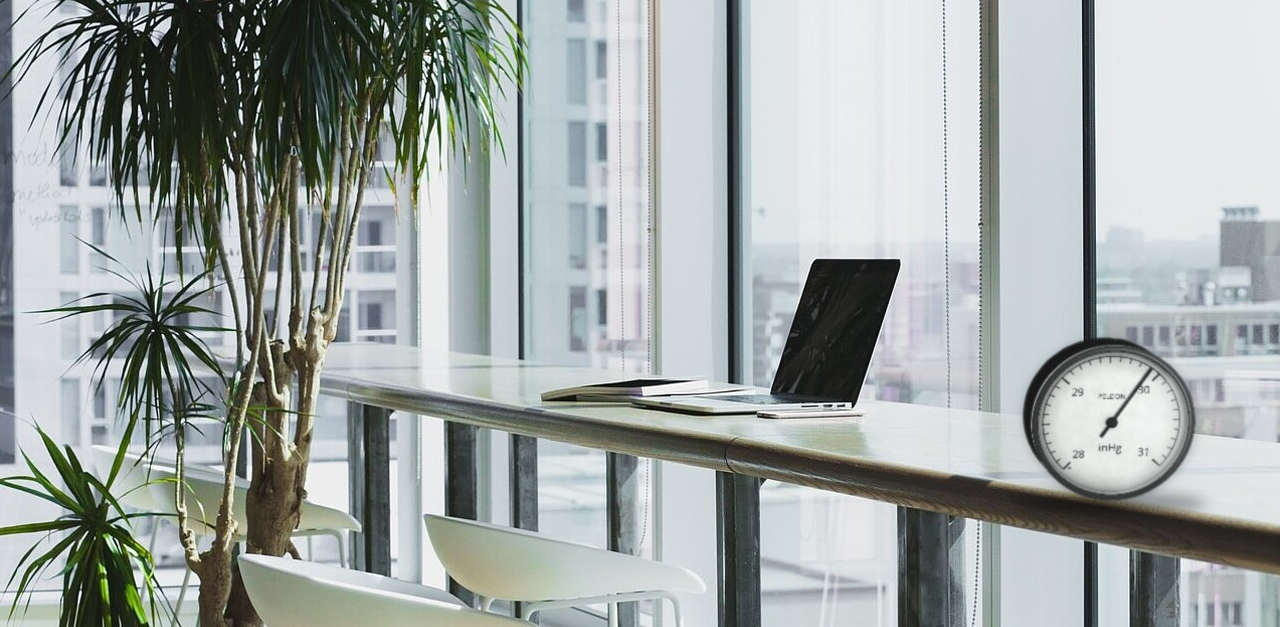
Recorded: {"value": 29.9, "unit": "inHg"}
